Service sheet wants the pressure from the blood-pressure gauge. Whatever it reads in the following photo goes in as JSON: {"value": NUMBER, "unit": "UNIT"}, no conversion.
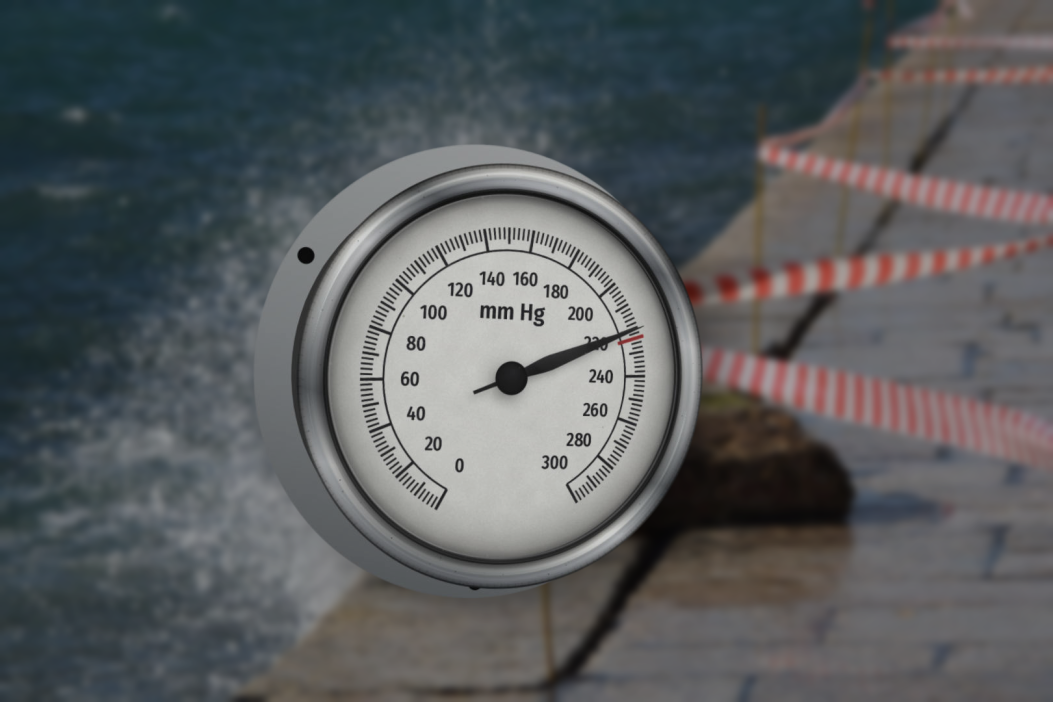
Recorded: {"value": 220, "unit": "mmHg"}
